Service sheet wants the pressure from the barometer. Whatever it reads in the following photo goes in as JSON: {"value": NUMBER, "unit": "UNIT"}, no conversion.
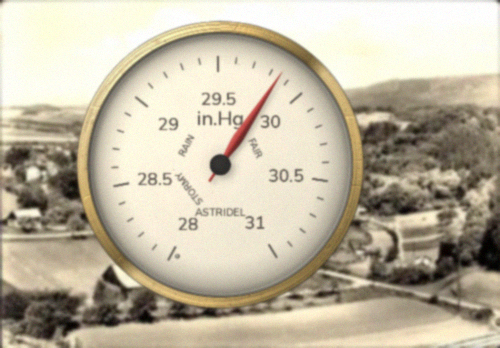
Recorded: {"value": 29.85, "unit": "inHg"}
